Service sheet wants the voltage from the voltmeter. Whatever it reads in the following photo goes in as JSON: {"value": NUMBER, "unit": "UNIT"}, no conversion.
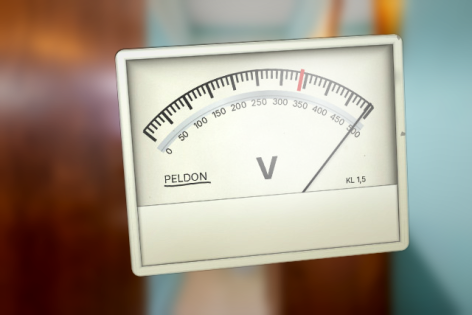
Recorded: {"value": 490, "unit": "V"}
